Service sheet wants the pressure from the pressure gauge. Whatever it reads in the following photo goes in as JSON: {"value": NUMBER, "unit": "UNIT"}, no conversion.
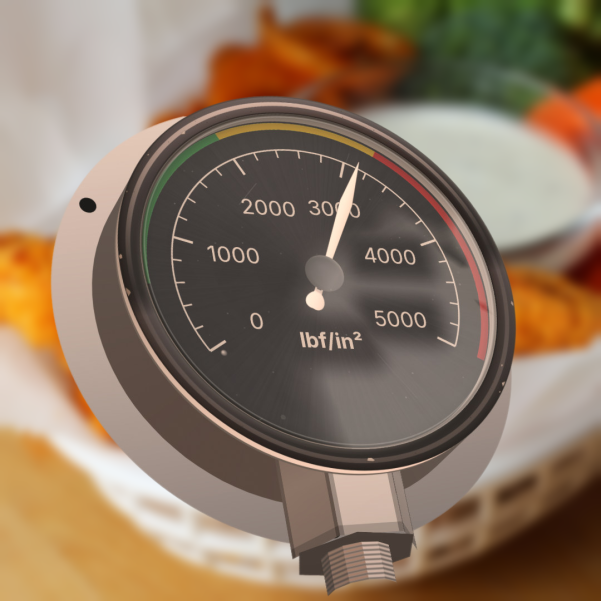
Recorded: {"value": 3100, "unit": "psi"}
